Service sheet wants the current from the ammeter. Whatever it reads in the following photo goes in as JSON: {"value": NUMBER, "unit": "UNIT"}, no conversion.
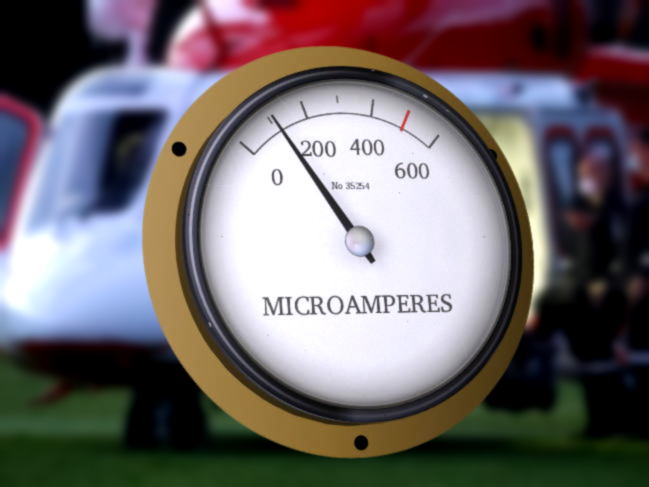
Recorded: {"value": 100, "unit": "µA"}
